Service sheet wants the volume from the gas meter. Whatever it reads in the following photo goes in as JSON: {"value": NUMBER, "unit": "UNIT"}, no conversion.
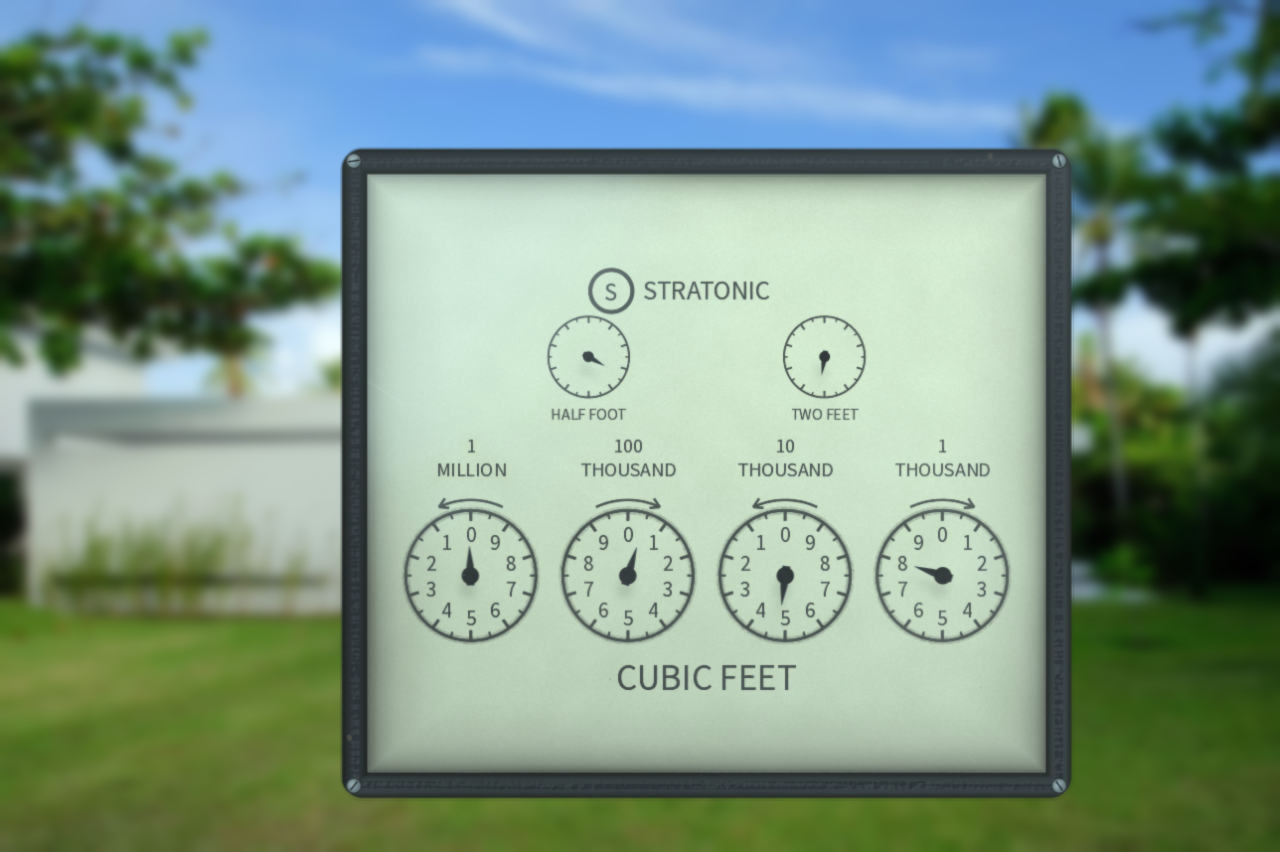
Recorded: {"value": 4800, "unit": "ft³"}
